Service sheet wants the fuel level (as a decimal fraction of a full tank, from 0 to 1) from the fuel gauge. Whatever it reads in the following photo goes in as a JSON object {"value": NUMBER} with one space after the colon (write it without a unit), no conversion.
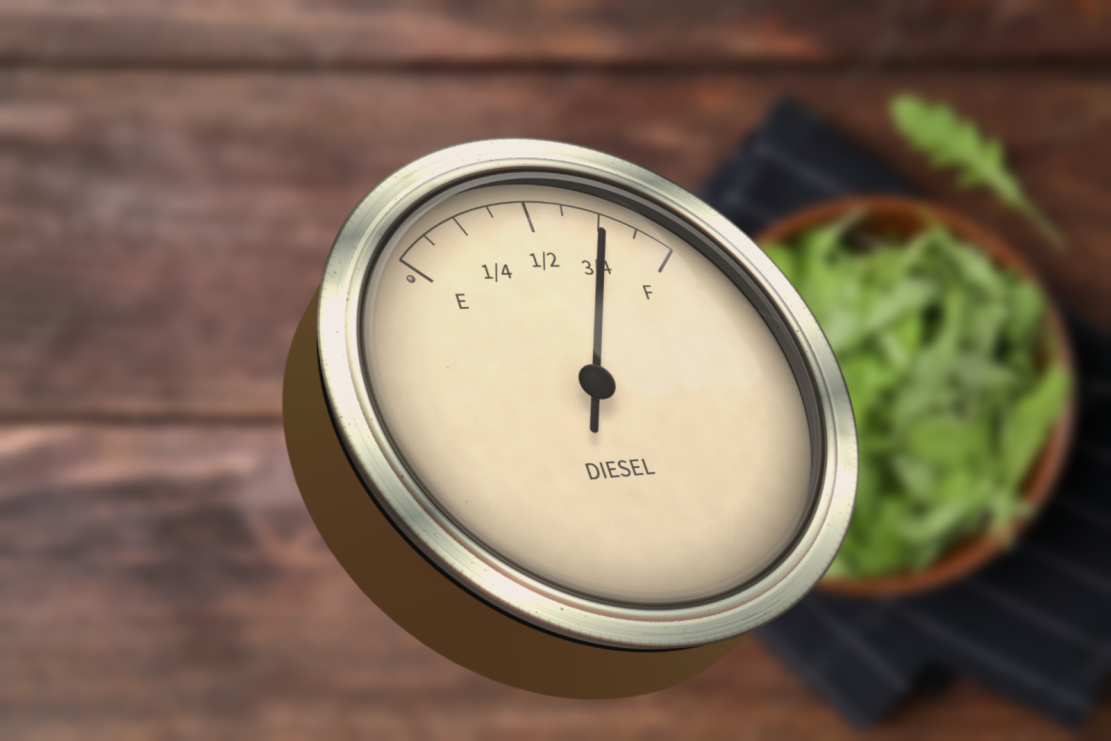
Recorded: {"value": 0.75}
